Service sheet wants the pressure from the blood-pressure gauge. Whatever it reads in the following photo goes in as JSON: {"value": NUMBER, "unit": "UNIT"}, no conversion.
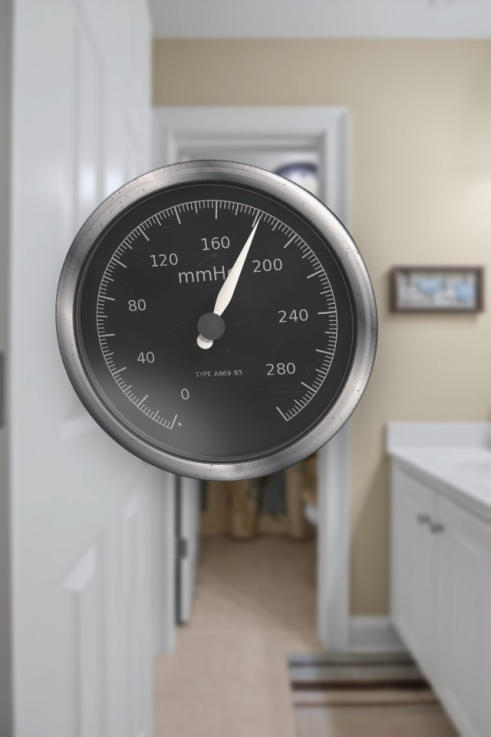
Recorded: {"value": 182, "unit": "mmHg"}
